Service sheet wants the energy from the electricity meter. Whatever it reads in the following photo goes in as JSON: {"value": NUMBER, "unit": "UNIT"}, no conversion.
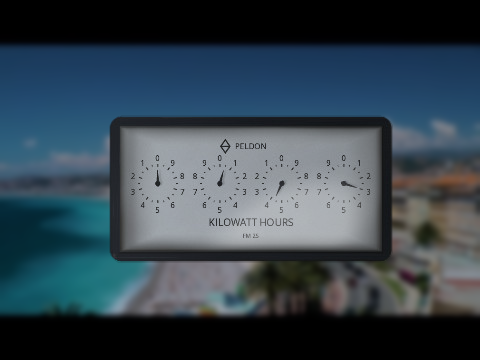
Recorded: {"value": 43, "unit": "kWh"}
